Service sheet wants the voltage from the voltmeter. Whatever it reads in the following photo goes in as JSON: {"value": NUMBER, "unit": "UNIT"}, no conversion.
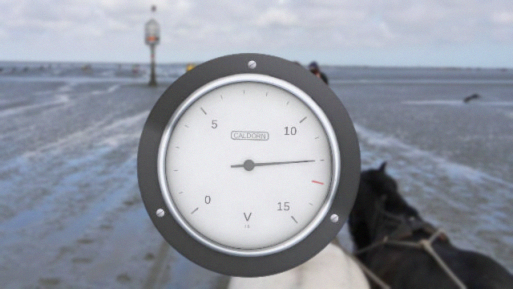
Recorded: {"value": 12, "unit": "V"}
